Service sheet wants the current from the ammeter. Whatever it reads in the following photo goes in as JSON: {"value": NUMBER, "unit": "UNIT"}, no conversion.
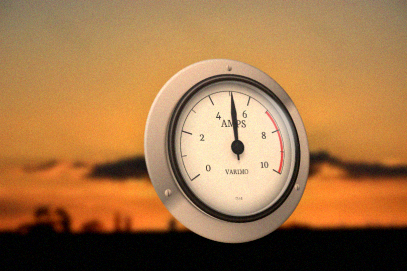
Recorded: {"value": 5, "unit": "A"}
